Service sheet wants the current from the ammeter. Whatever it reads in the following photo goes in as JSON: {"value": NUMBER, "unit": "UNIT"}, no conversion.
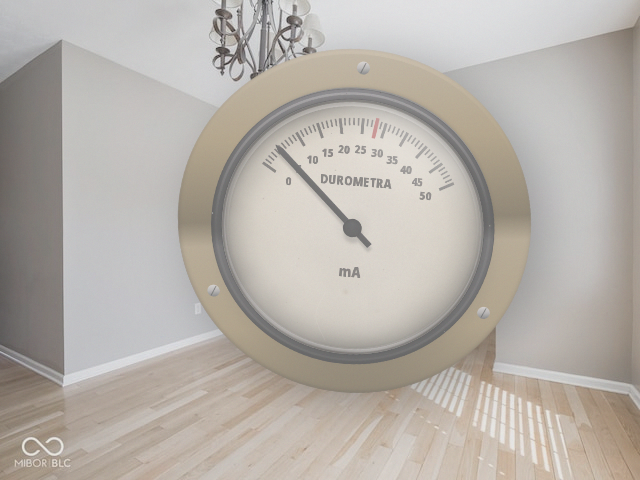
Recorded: {"value": 5, "unit": "mA"}
